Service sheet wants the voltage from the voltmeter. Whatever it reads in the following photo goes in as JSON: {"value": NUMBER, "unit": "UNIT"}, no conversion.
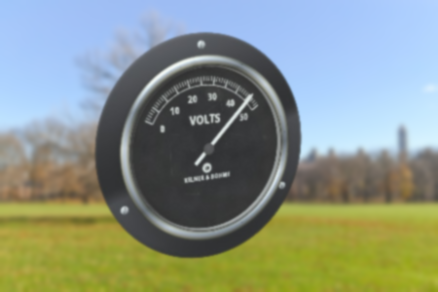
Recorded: {"value": 45, "unit": "V"}
